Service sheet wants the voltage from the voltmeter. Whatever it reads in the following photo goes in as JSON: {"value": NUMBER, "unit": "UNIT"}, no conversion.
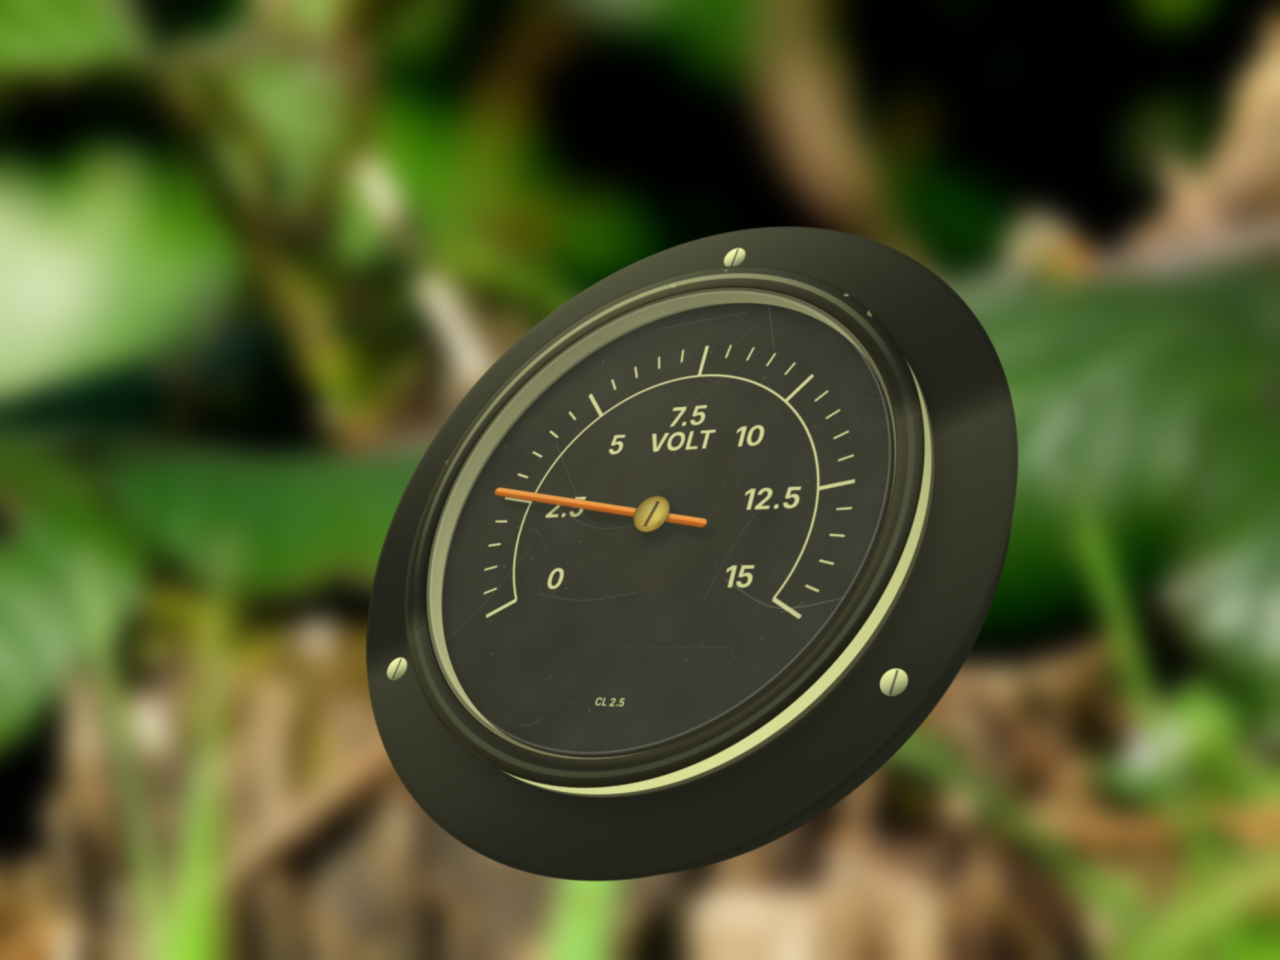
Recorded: {"value": 2.5, "unit": "V"}
